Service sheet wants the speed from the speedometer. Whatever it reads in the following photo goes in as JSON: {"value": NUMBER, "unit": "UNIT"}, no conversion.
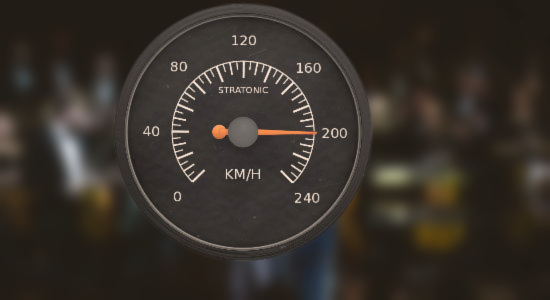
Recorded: {"value": 200, "unit": "km/h"}
